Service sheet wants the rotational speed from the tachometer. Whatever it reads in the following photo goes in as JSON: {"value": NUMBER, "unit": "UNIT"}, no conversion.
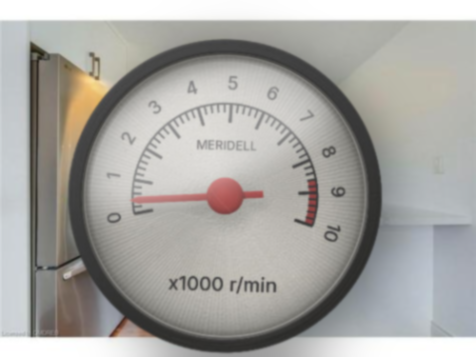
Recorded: {"value": 400, "unit": "rpm"}
